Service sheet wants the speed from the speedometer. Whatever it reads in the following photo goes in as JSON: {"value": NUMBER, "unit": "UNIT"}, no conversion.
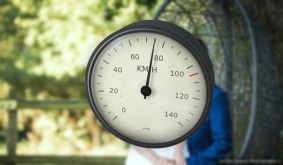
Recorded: {"value": 75, "unit": "km/h"}
